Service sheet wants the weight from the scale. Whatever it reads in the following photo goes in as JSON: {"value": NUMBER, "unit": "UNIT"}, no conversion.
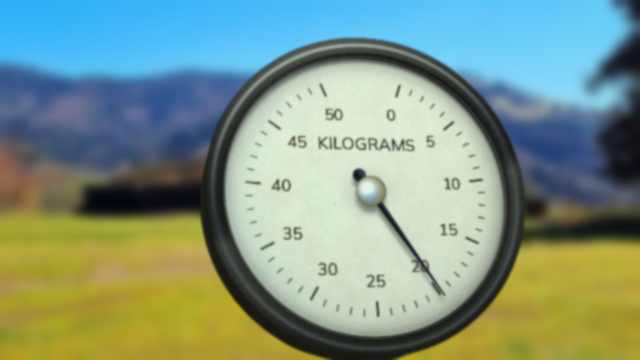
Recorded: {"value": 20, "unit": "kg"}
